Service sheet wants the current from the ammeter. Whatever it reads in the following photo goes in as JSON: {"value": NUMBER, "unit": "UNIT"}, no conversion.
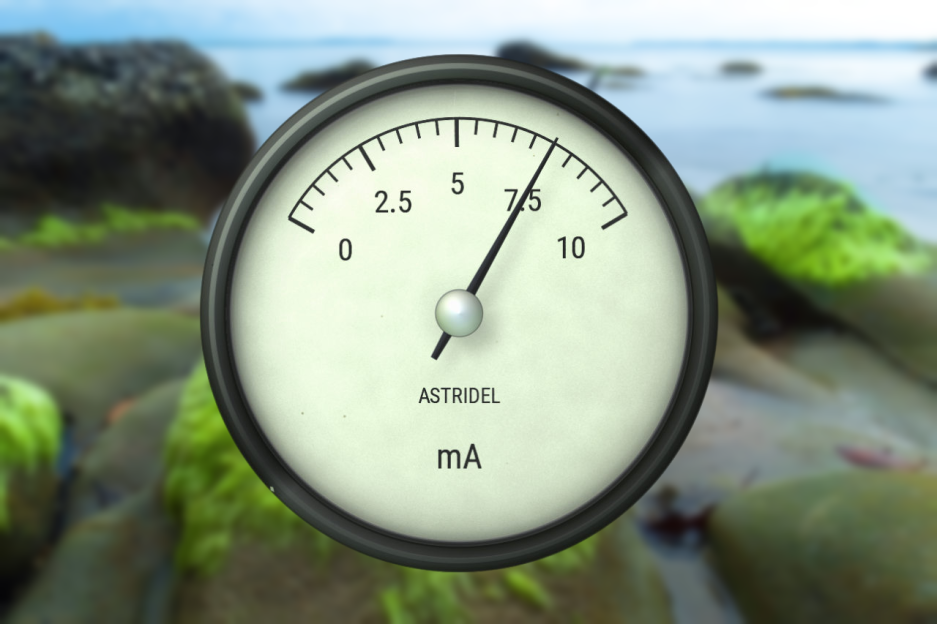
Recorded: {"value": 7.5, "unit": "mA"}
